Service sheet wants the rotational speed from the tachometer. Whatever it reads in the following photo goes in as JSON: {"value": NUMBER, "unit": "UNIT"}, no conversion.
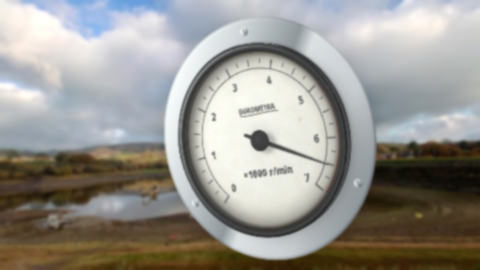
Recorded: {"value": 6500, "unit": "rpm"}
